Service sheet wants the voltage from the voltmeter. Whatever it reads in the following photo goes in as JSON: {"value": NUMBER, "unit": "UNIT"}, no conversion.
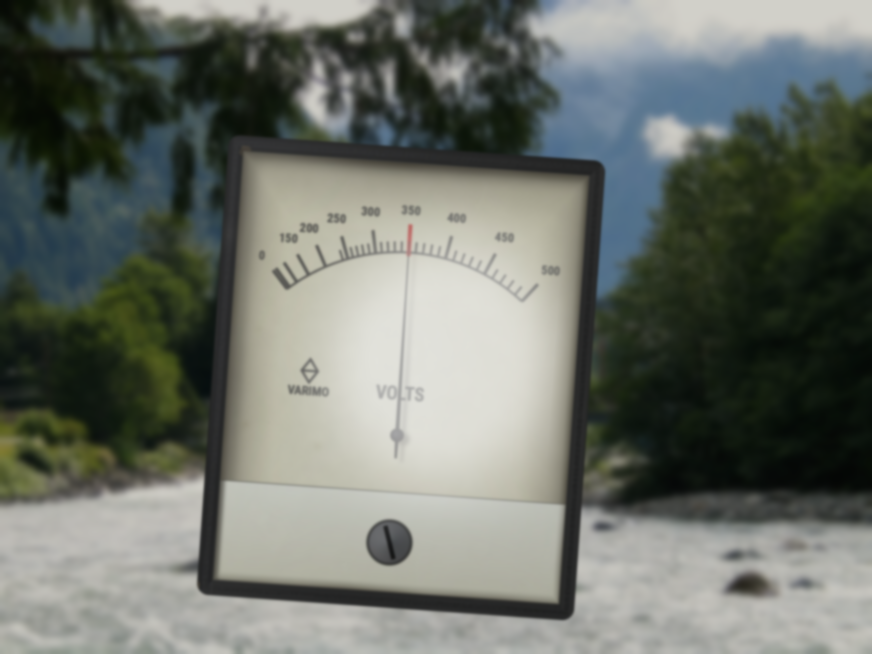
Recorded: {"value": 350, "unit": "V"}
